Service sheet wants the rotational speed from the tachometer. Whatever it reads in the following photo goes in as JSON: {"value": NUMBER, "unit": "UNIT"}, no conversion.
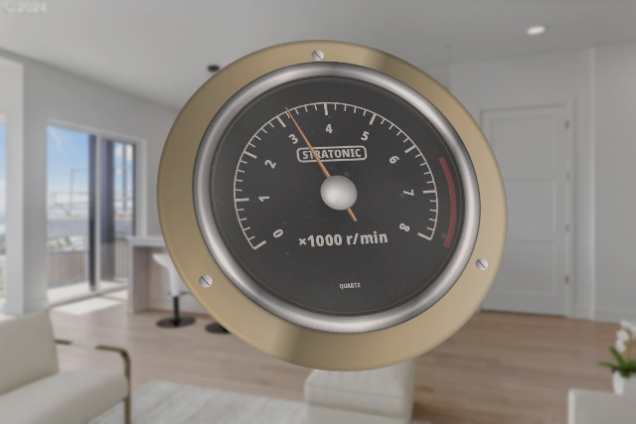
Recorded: {"value": 3200, "unit": "rpm"}
